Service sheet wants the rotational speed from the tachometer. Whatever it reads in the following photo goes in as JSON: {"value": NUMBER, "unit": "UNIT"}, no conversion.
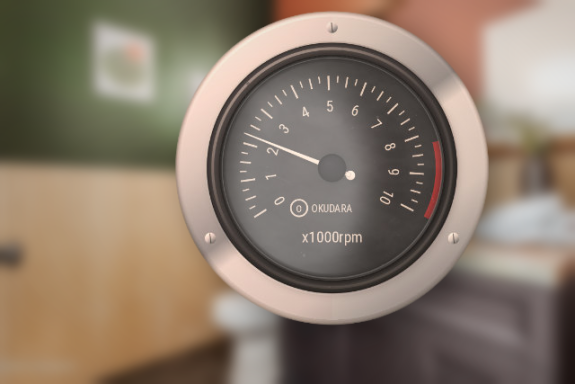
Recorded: {"value": 2250, "unit": "rpm"}
